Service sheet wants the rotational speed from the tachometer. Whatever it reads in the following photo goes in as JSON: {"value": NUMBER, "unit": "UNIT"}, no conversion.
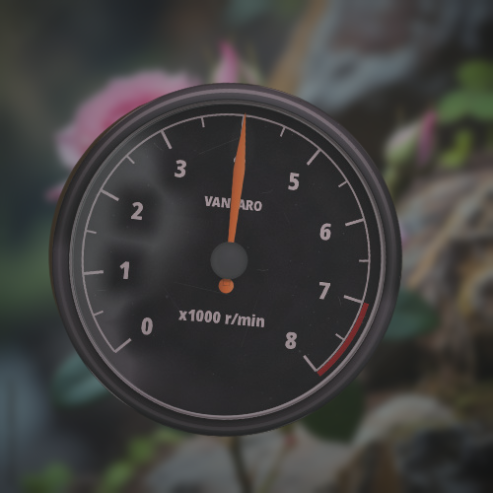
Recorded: {"value": 4000, "unit": "rpm"}
